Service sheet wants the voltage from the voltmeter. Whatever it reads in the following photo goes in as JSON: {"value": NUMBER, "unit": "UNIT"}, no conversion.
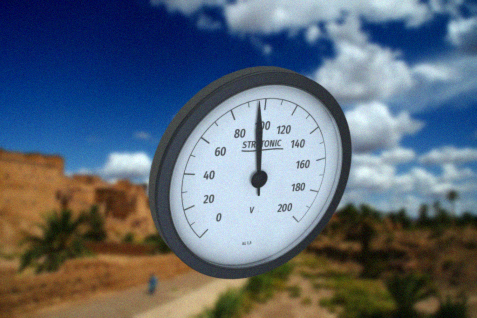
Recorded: {"value": 95, "unit": "V"}
